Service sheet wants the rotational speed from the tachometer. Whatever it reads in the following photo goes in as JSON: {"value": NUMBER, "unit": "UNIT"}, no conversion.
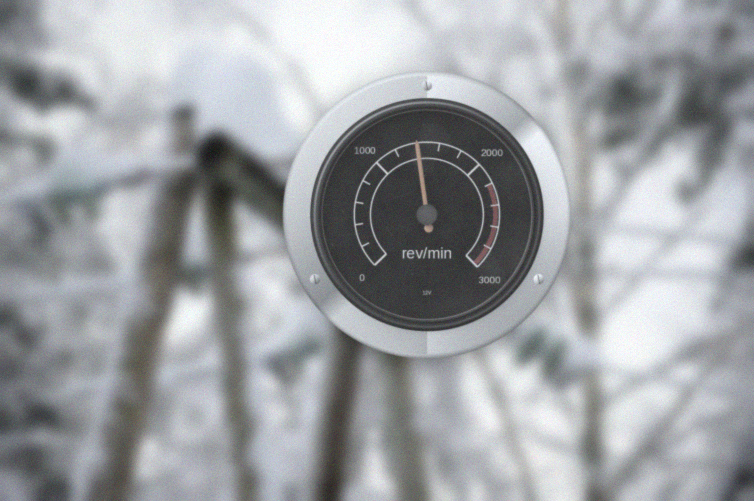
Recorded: {"value": 1400, "unit": "rpm"}
